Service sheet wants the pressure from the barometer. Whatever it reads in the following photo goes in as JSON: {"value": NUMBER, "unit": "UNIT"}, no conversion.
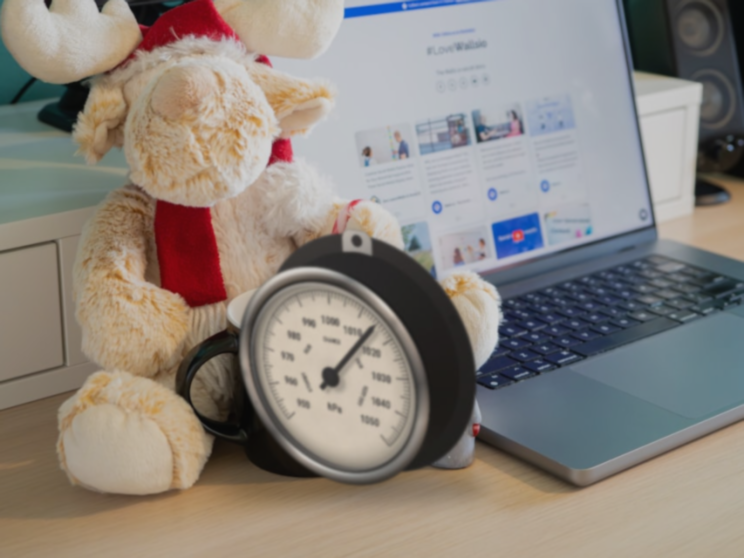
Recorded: {"value": 1015, "unit": "hPa"}
